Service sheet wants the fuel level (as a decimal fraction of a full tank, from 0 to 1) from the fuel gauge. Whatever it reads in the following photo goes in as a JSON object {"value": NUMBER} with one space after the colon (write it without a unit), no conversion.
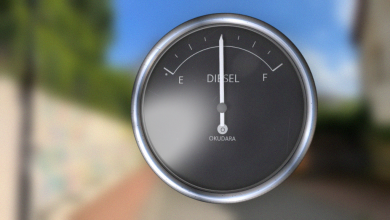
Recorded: {"value": 0.5}
